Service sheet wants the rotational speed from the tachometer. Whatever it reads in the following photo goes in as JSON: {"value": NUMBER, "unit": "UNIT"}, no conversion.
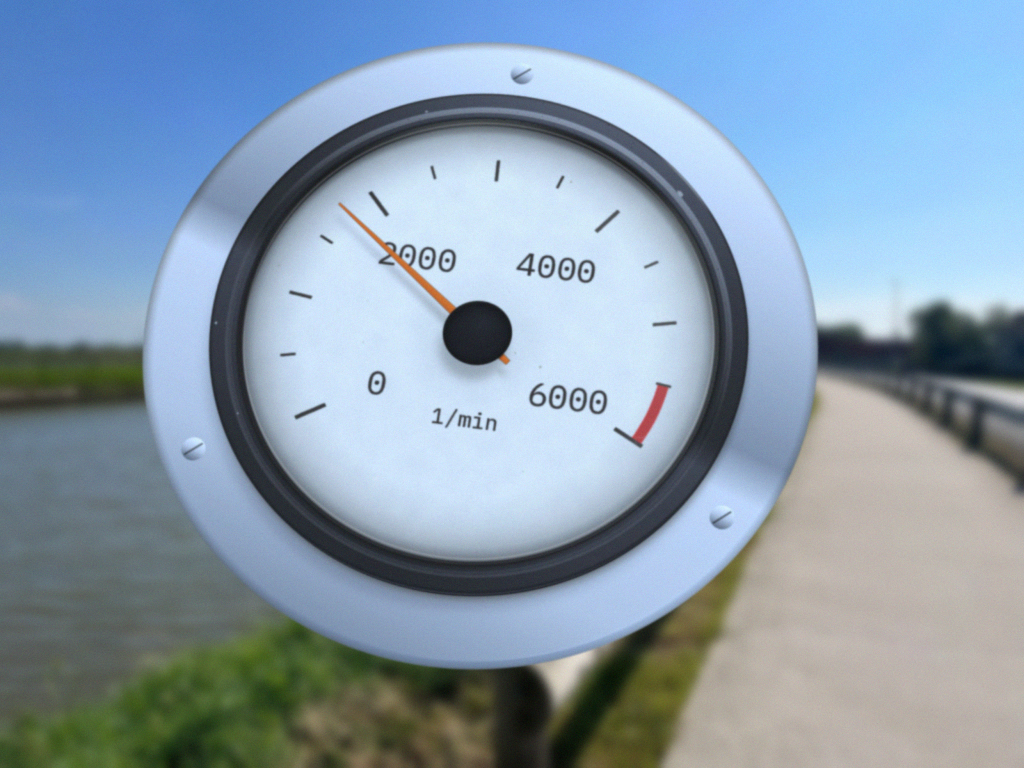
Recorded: {"value": 1750, "unit": "rpm"}
